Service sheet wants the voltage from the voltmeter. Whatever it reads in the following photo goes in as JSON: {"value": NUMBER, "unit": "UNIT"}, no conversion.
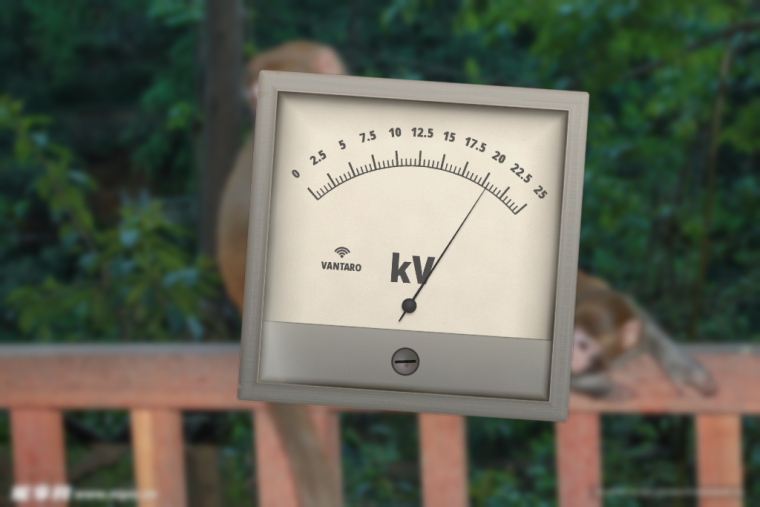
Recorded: {"value": 20.5, "unit": "kV"}
